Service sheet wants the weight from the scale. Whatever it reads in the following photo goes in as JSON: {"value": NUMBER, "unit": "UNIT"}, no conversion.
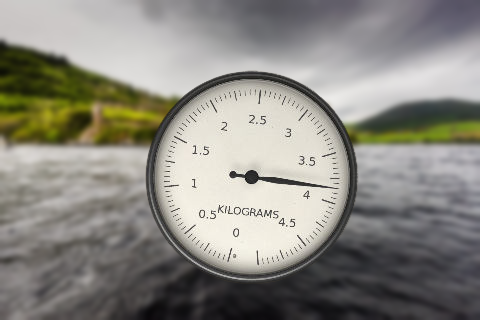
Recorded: {"value": 3.85, "unit": "kg"}
